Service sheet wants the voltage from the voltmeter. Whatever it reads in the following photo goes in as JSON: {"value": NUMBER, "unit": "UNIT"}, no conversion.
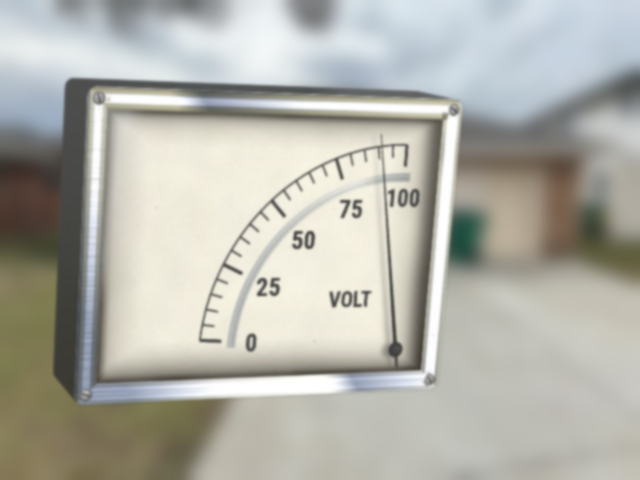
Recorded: {"value": 90, "unit": "V"}
